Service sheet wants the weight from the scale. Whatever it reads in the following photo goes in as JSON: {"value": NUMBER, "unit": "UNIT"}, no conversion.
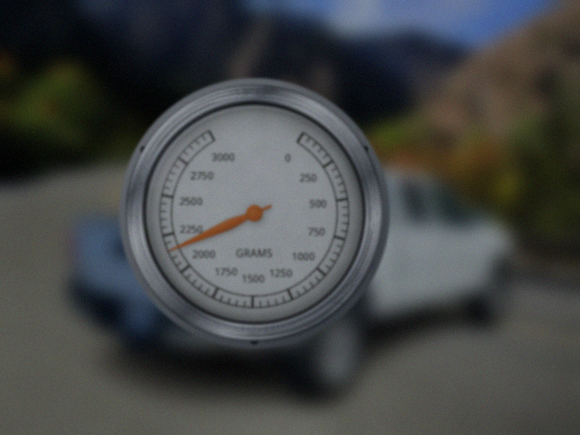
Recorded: {"value": 2150, "unit": "g"}
